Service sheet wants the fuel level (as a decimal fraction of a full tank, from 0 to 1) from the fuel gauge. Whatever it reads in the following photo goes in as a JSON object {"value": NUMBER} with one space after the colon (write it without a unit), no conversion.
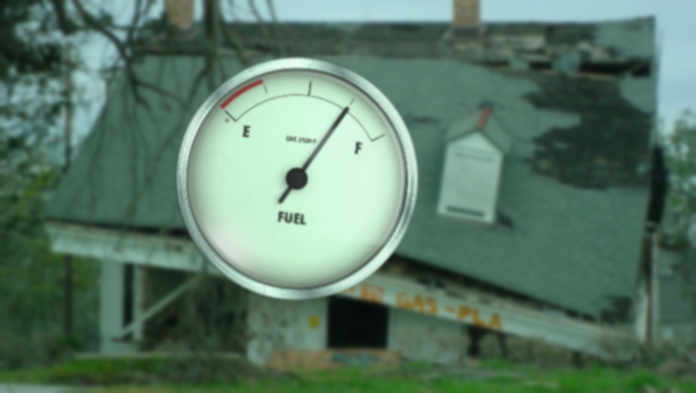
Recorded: {"value": 0.75}
